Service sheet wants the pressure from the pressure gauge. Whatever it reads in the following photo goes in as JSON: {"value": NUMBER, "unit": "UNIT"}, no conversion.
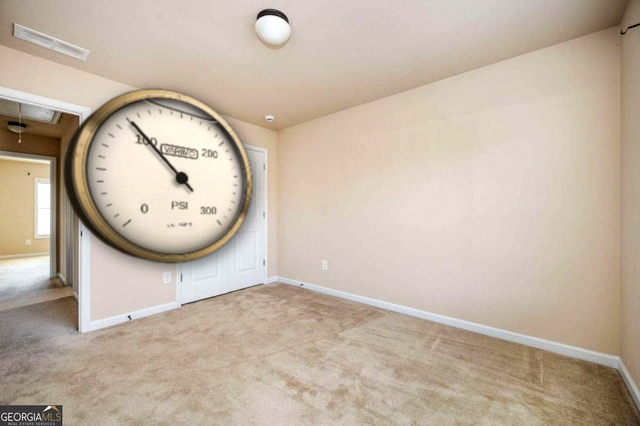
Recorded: {"value": 100, "unit": "psi"}
